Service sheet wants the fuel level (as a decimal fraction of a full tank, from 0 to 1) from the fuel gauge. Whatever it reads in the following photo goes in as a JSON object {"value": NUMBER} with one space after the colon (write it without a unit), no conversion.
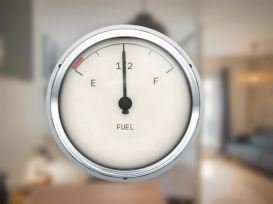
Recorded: {"value": 0.5}
